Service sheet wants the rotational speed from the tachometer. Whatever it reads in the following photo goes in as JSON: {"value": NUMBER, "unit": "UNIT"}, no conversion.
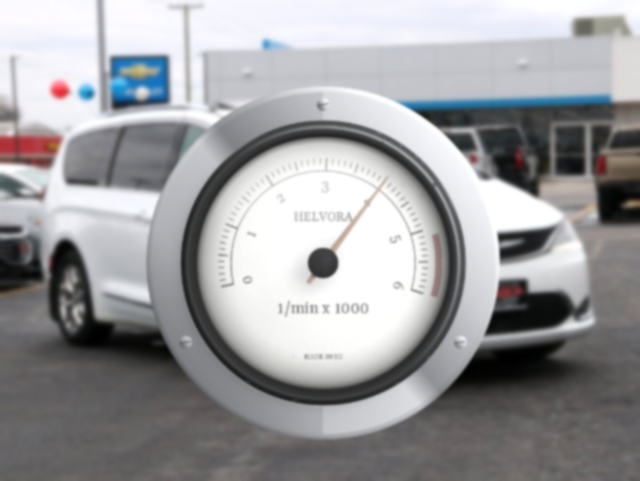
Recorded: {"value": 4000, "unit": "rpm"}
